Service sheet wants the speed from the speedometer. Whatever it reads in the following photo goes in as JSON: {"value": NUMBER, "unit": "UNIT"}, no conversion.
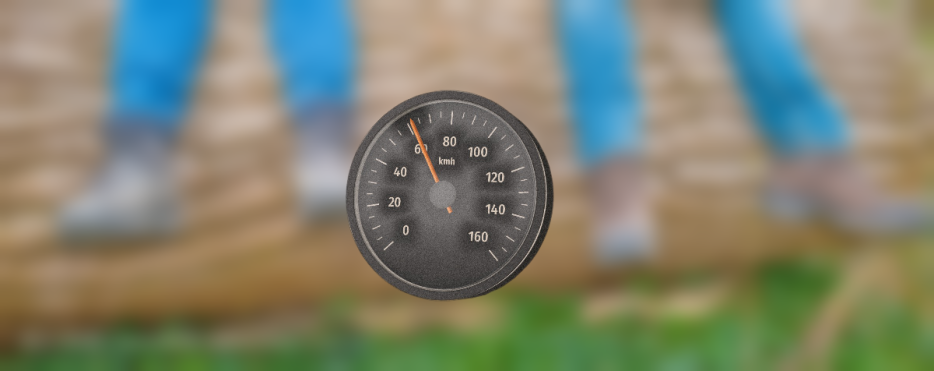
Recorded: {"value": 62.5, "unit": "km/h"}
